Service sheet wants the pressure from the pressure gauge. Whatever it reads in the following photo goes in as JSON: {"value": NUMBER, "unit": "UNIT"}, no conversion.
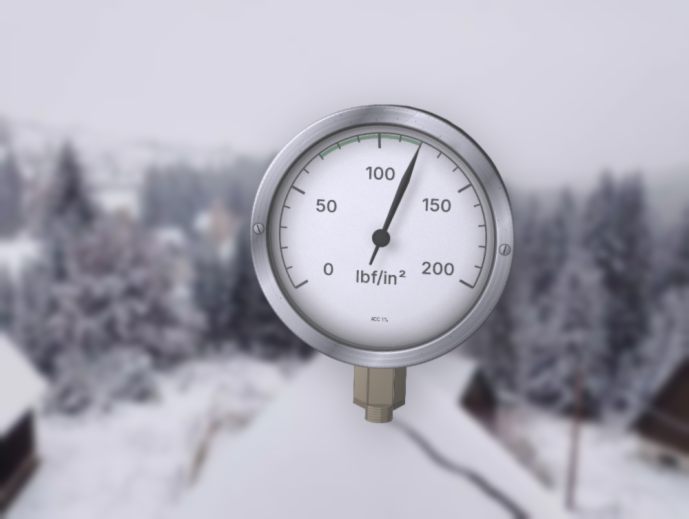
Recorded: {"value": 120, "unit": "psi"}
